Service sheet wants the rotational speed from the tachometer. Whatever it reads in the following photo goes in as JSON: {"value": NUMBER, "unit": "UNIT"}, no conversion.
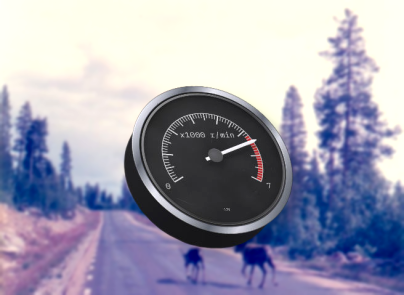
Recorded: {"value": 5500, "unit": "rpm"}
